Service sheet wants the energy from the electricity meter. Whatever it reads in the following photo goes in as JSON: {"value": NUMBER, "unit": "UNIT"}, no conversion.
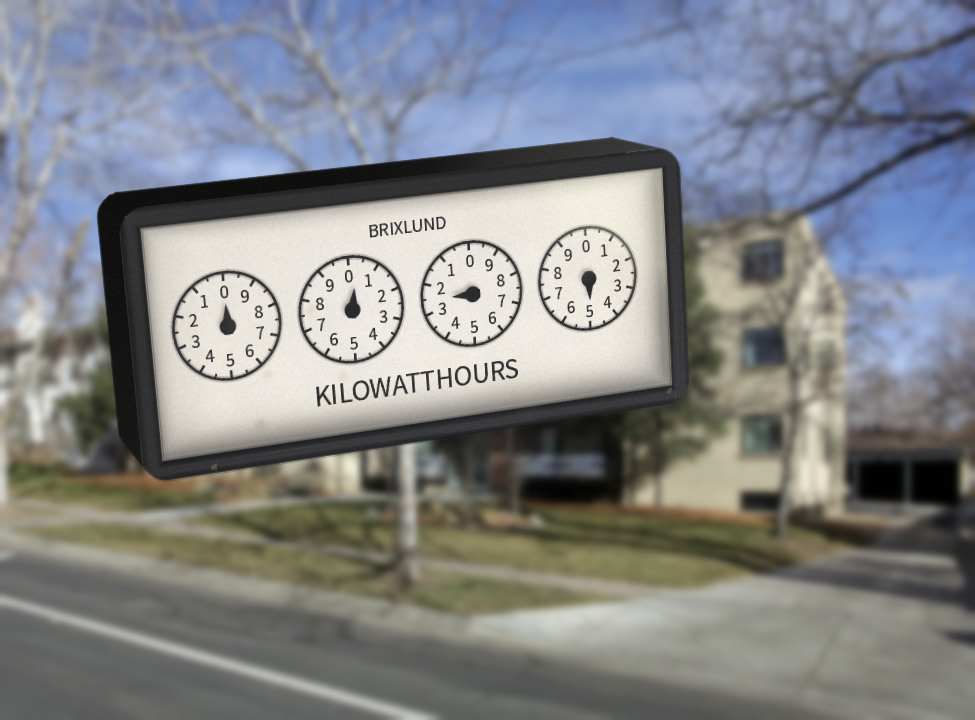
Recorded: {"value": 25, "unit": "kWh"}
